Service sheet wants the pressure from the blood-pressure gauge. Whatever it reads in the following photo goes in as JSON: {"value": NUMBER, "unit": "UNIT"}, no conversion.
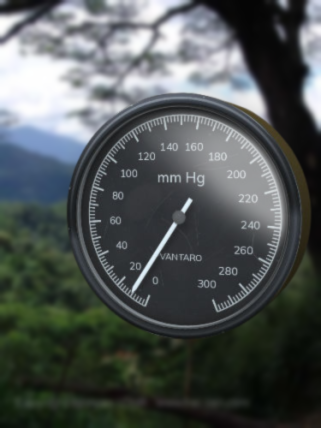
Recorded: {"value": 10, "unit": "mmHg"}
